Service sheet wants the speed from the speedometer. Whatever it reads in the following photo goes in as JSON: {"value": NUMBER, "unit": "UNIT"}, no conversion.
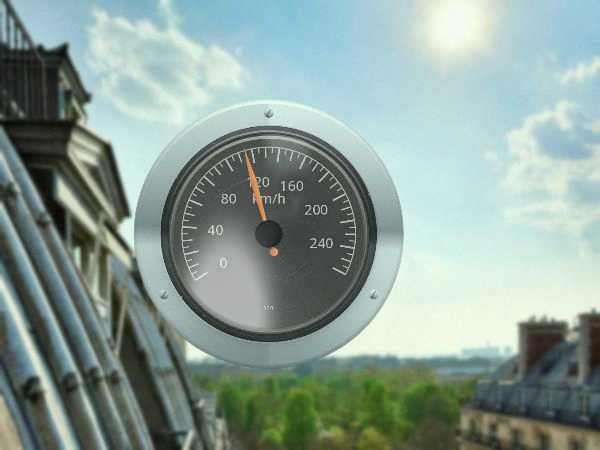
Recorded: {"value": 115, "unit": "km/h"}
